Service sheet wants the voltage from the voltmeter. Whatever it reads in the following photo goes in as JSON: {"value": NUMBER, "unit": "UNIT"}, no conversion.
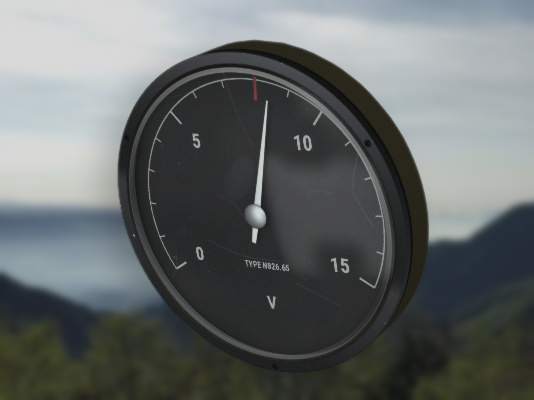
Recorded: {"value": 8.5, "unit": "V"}
